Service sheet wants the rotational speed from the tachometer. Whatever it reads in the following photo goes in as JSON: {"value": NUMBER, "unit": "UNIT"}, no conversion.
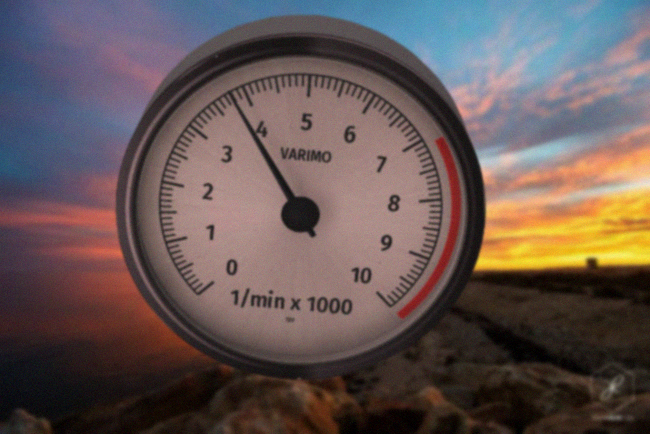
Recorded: {"value": 3800, "unit": "rpm"}
